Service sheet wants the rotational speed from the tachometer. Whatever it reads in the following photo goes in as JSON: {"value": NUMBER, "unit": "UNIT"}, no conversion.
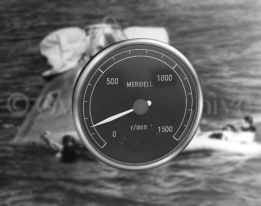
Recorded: {"value": 150, "unit": "rpm"}
